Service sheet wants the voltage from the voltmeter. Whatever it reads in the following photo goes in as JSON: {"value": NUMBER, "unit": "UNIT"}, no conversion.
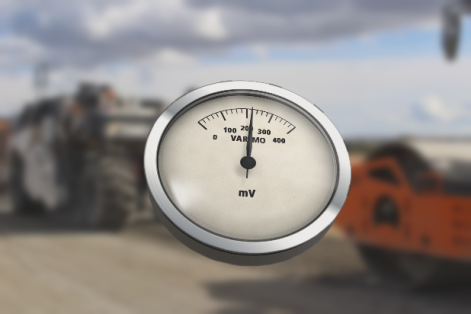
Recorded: {"value": 220, "unit": "mV"}
